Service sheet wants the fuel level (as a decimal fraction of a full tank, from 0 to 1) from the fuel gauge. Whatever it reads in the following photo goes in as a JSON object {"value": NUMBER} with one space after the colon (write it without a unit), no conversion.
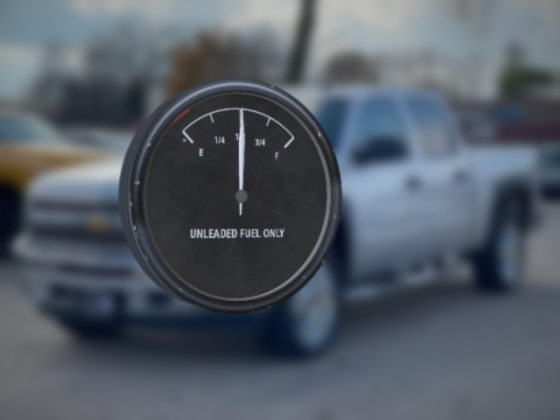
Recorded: {"value": 0.5}
